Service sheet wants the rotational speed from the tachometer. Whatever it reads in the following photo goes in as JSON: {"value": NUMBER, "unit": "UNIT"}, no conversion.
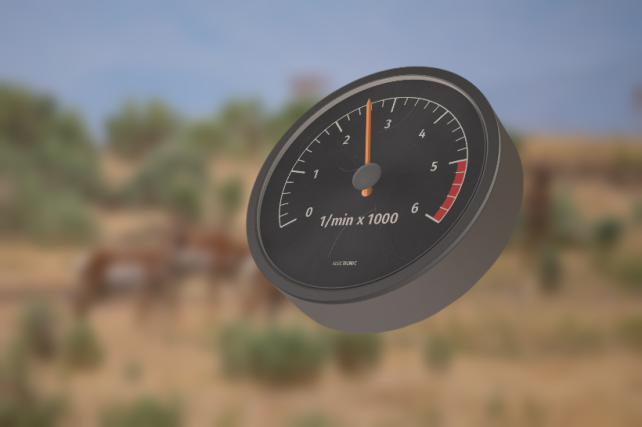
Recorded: {"value": 2600, "unit": "rpm"}
